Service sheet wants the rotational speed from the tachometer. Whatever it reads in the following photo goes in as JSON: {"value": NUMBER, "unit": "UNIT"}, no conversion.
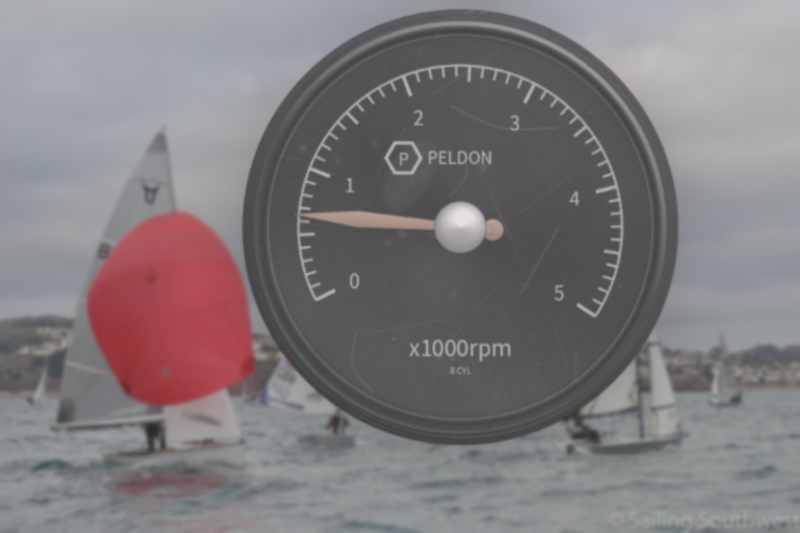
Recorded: {"value": 650, "unit": "rpm"}
